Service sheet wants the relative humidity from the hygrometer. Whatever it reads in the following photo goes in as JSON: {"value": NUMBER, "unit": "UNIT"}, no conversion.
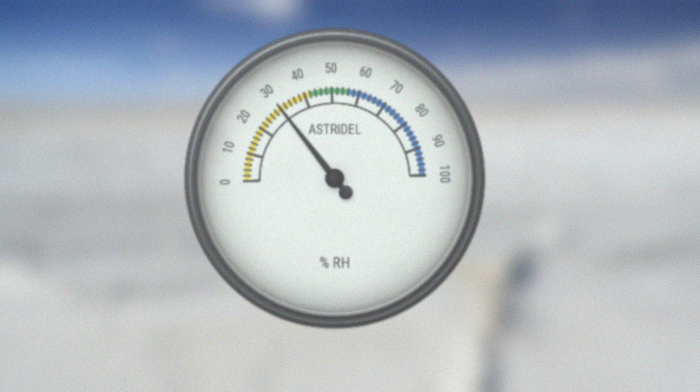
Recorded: {"value": 30, "unit": "%"}
